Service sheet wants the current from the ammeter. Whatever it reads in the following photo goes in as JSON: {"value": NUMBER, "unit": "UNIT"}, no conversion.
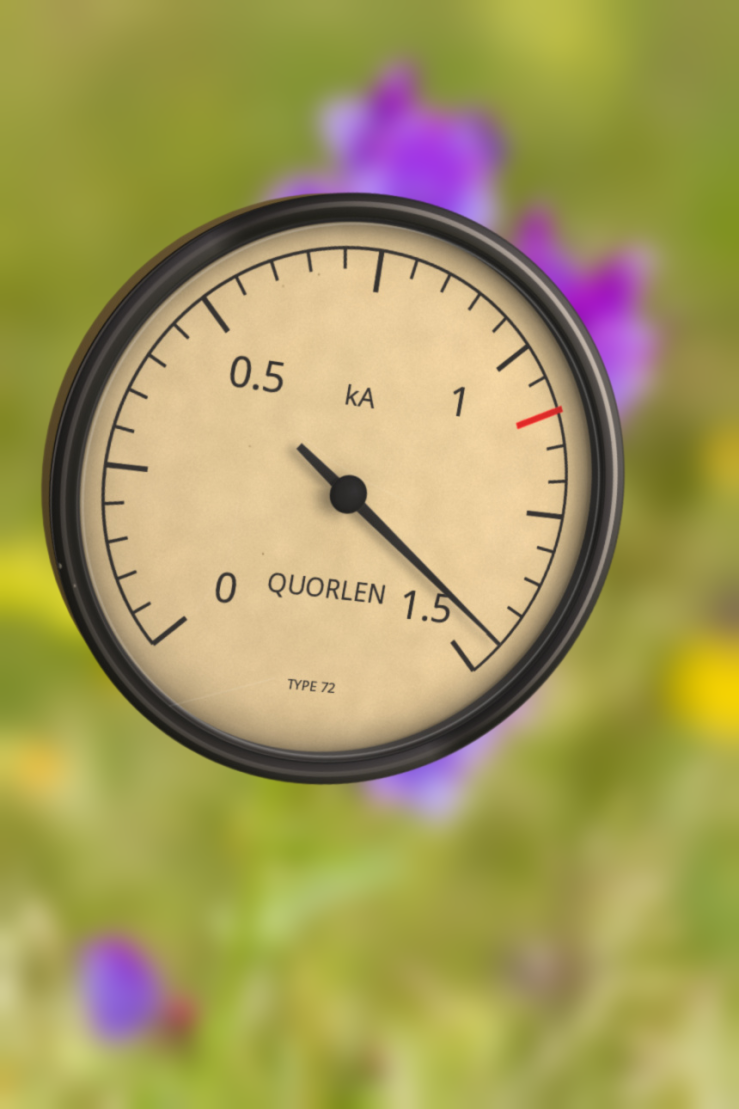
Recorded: {"value": 1.45, "unit": "kA"}
